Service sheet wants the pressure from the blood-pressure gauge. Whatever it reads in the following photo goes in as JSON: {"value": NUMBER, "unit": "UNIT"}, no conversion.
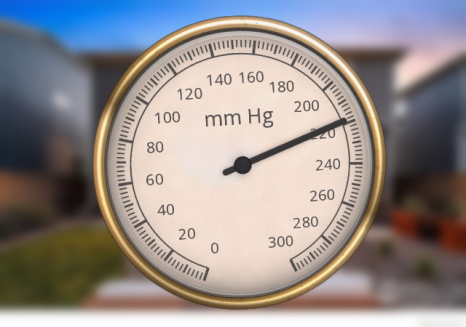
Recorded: {"value": 218, "unit": "mmHg"}
